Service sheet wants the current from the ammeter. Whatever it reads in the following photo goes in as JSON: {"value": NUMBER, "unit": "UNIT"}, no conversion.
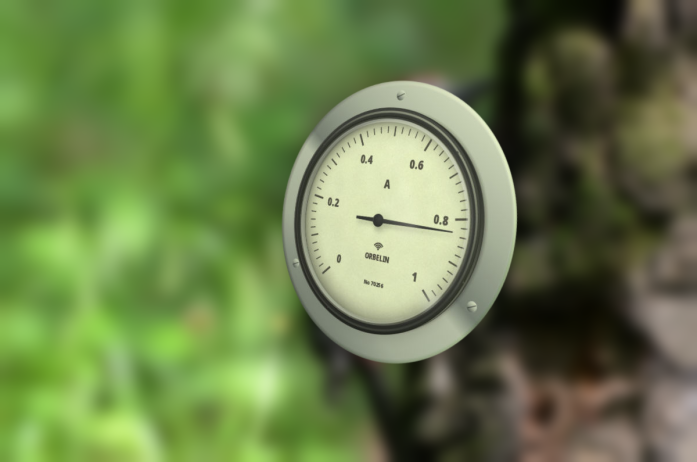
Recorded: {"value": 0.83, "unit": "A"}
